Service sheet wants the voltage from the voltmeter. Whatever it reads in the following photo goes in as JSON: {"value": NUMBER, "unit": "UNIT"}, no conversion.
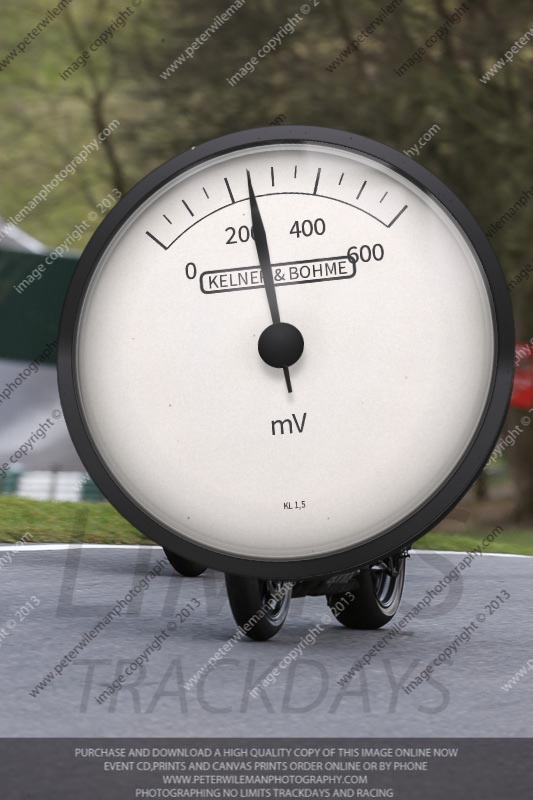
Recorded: {"value": 250, "unit": "mV"}
